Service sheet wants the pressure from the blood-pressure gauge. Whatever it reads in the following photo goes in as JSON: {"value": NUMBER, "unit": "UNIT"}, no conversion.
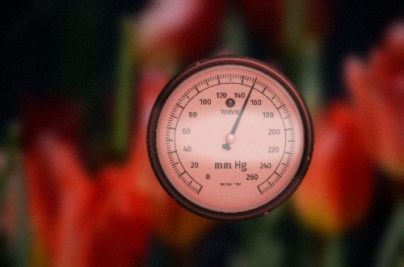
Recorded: {"value": 150, "unit": "mmHg"}
